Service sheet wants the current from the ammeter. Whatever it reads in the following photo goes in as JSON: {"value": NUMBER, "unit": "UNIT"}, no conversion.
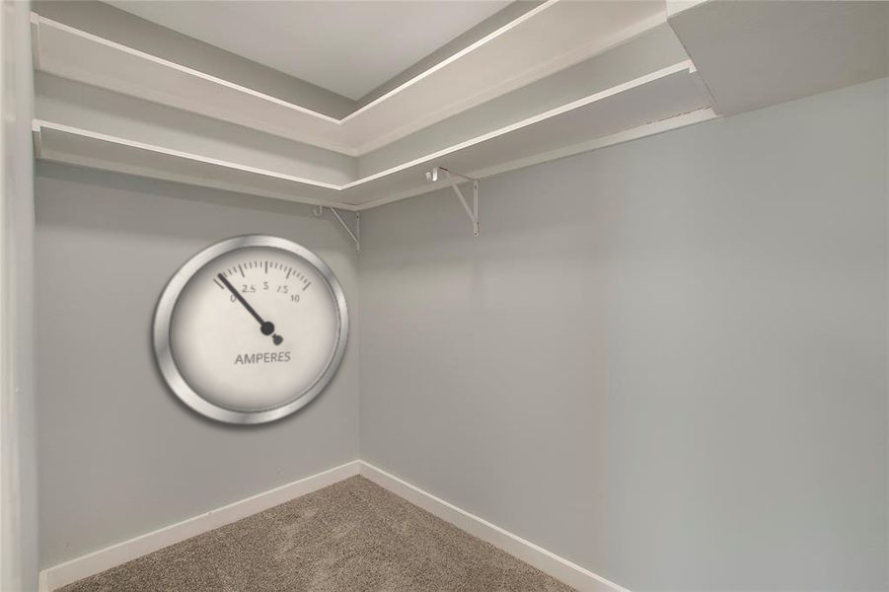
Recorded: {"value": 0.5, "unit": "A"}
